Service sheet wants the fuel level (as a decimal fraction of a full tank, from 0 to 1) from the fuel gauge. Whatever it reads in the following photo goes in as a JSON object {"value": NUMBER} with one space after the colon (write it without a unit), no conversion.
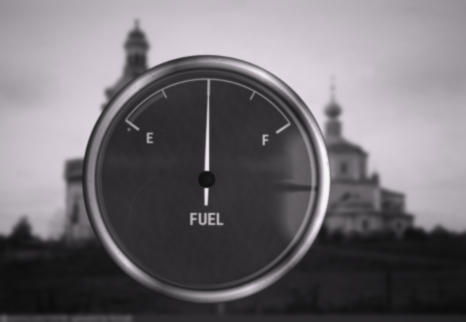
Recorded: {"value": 0.5}
